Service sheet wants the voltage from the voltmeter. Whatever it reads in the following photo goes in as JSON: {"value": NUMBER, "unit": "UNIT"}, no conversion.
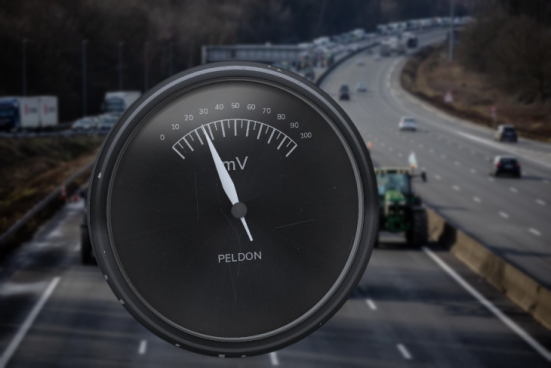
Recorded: {"value": 25, "unit": "mV"}
